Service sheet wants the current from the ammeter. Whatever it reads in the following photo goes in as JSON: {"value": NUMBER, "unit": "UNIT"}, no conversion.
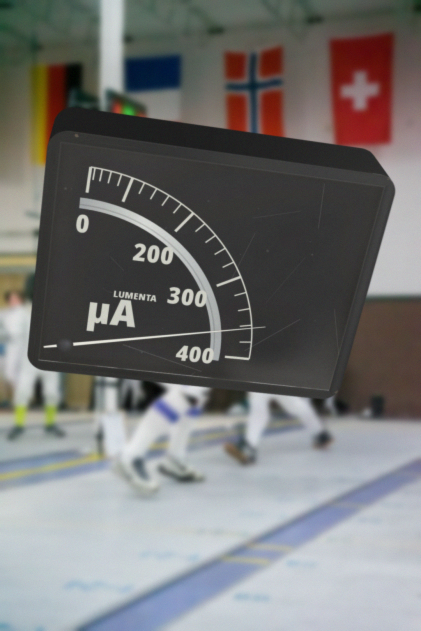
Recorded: {"value": 360, "unit": "µA"}
